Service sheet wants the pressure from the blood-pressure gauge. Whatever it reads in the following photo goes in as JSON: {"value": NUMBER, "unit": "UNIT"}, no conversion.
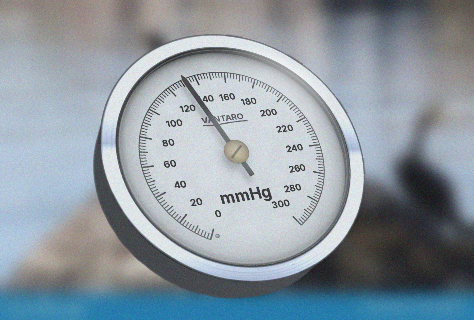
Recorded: {"value": 130, "unit": "mmHg"}
